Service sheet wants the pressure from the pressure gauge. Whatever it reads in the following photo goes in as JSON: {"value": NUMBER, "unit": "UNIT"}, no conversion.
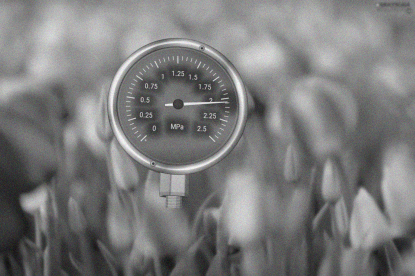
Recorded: {"value": 2.05, "unit": "MPa"}
